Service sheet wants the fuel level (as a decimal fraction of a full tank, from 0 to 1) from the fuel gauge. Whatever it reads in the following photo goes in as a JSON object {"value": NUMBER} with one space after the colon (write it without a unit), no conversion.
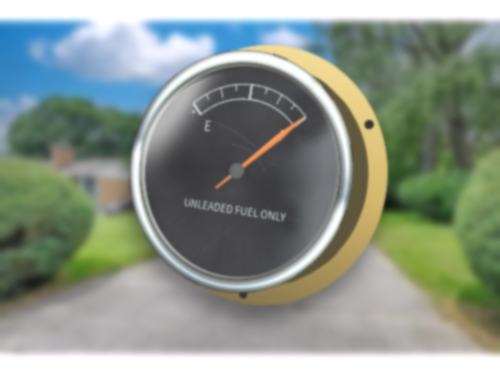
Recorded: {"value": 1}
